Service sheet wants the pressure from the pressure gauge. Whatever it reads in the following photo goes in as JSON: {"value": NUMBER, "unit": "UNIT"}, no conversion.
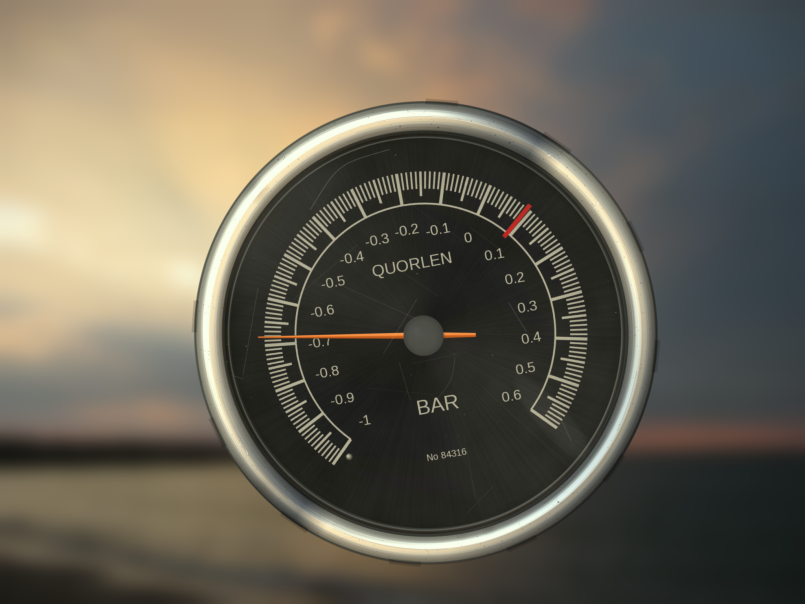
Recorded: {"value": -0.68, "unit": "bar"}
